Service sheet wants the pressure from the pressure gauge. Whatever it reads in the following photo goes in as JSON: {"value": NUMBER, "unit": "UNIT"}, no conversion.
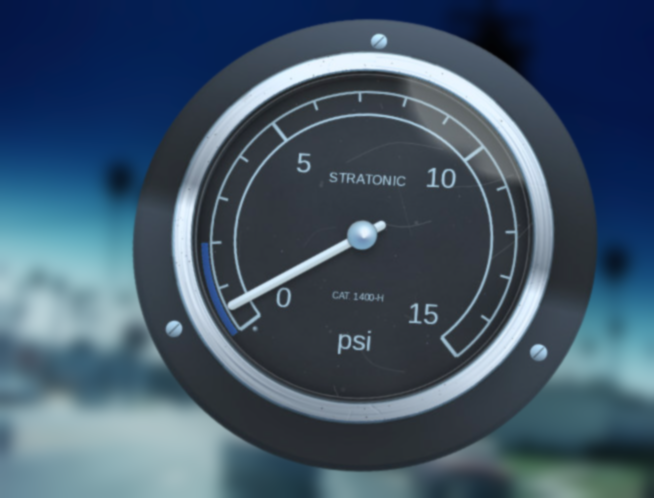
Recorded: {"value": 0.5, "unit": "psi"}
